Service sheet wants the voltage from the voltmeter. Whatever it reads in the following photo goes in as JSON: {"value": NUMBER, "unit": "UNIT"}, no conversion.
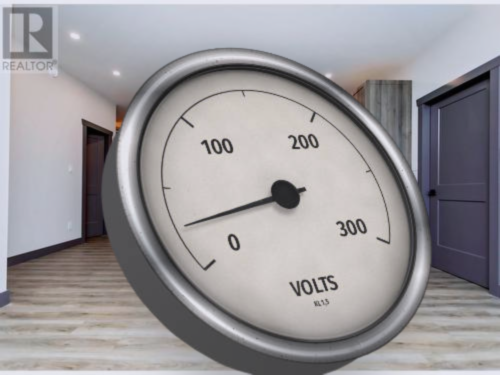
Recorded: {"value": 25, "unit": "V"}
